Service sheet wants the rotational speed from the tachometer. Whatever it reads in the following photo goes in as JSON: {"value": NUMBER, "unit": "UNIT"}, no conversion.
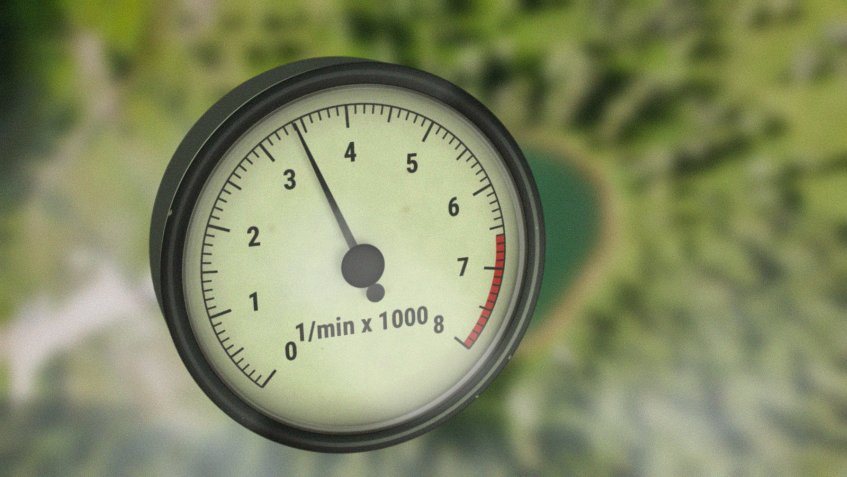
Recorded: {"value": 3400, "unit": "rpm"}
